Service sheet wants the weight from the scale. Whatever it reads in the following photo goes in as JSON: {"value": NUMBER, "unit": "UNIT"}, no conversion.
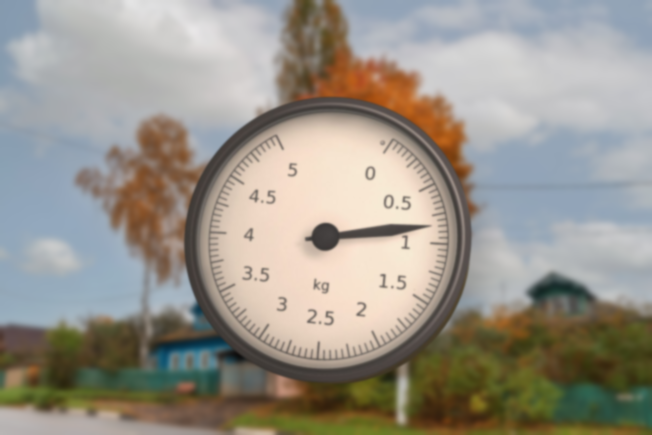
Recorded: {"value": 0.85, "unit": "kg"}
